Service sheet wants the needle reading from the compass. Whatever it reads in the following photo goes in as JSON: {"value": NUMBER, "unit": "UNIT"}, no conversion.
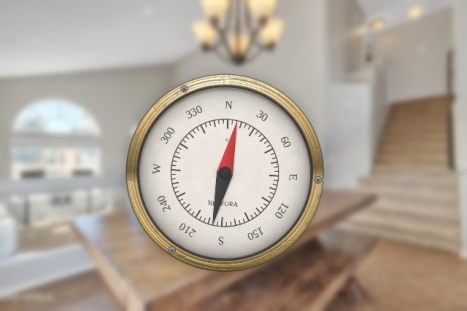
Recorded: {"value": 10, "unit": "°"}
